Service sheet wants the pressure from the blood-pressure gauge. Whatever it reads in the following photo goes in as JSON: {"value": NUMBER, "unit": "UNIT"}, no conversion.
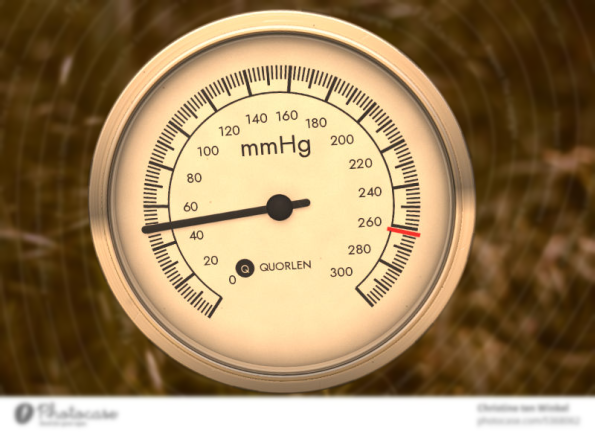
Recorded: {"value": 50, "unit": "mmHg"}
